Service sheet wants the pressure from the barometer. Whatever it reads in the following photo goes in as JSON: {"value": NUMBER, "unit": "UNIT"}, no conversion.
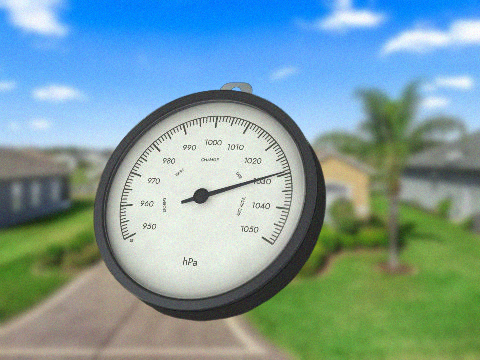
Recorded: {"value": 1030, "unit": "hPa"}
